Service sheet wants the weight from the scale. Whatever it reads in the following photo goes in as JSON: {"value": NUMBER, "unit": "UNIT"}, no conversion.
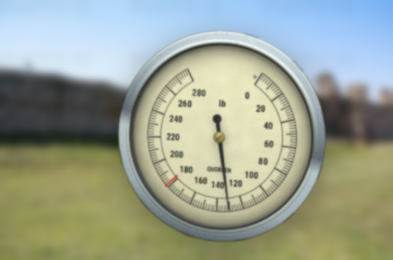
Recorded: {"value": 130, "unit": "lb"}
